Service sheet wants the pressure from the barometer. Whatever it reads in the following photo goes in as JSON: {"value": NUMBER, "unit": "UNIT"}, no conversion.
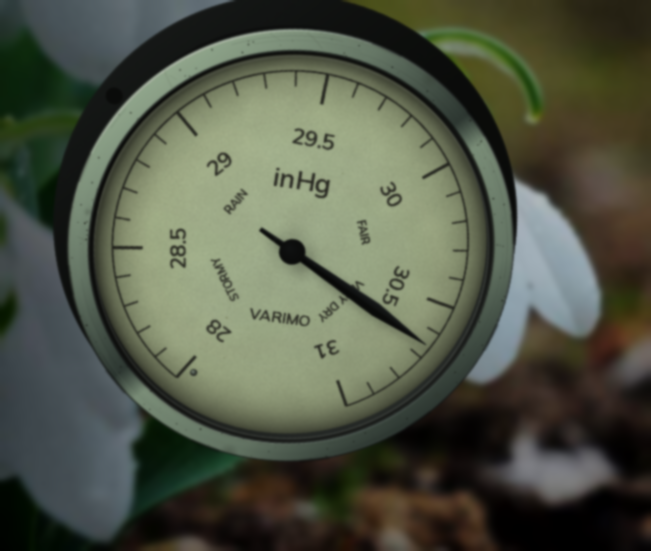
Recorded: {"value": 30.65, "unit": "inHg"}
